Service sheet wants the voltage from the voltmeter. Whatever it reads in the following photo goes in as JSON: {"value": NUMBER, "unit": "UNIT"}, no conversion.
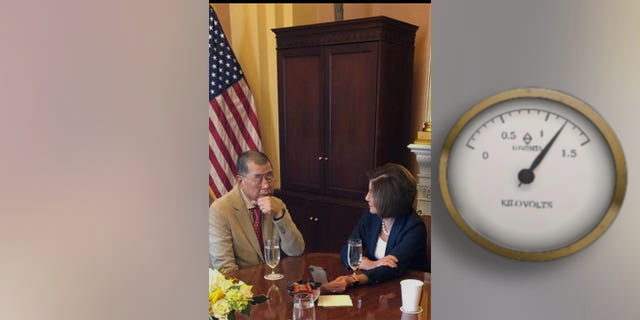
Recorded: {"value": 1.2, "unit": "kV"}
